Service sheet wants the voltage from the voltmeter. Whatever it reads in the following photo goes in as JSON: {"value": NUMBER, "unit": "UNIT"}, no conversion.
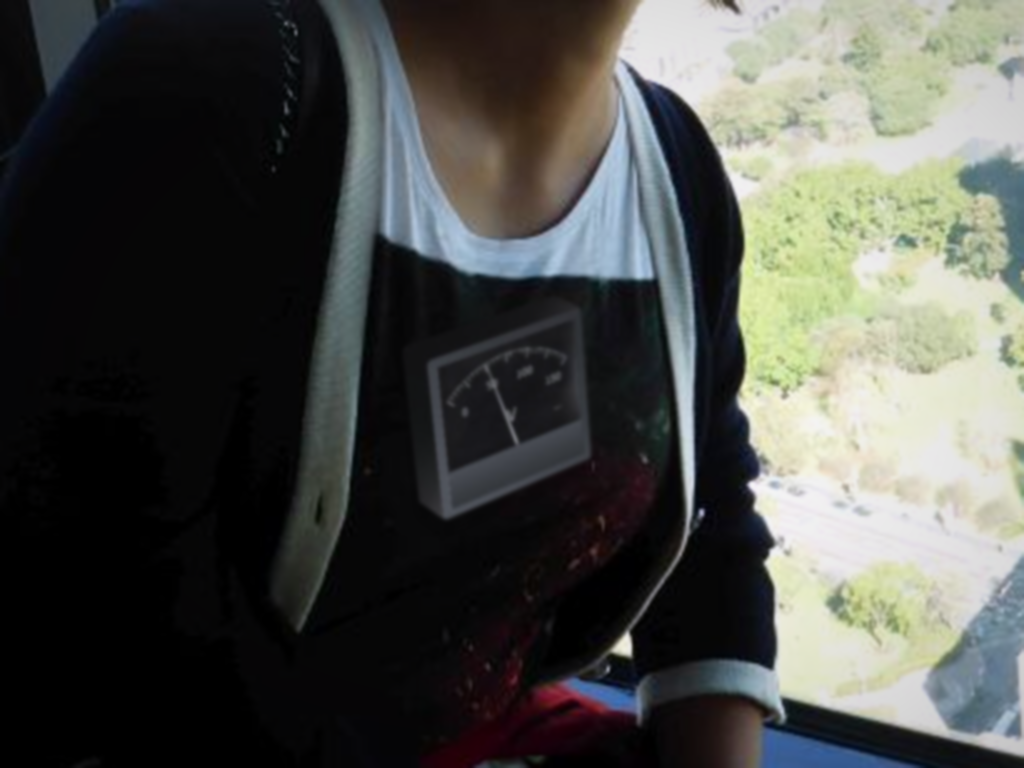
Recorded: {"value": 50, "unit": "V"}
